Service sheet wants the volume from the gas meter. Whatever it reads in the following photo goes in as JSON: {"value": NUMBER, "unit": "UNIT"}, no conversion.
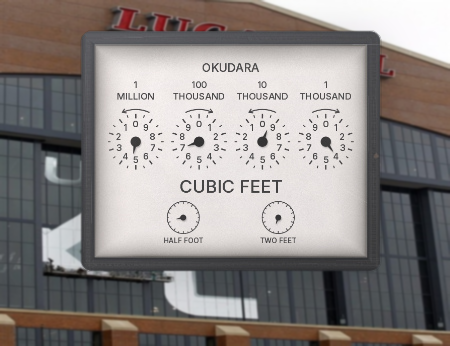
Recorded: {"value": 469400, "unit": "ft³"}
